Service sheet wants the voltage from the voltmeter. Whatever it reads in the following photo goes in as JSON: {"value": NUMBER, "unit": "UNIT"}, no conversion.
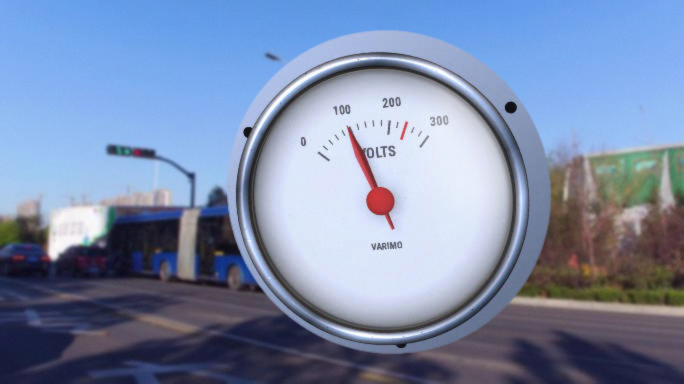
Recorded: {"value": 100, "unit": "V"}
